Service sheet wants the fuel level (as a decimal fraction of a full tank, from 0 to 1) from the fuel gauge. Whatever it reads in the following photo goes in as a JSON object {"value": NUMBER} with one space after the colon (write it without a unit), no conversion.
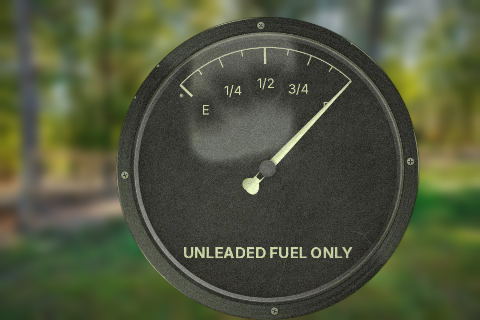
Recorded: {"value": 1}
